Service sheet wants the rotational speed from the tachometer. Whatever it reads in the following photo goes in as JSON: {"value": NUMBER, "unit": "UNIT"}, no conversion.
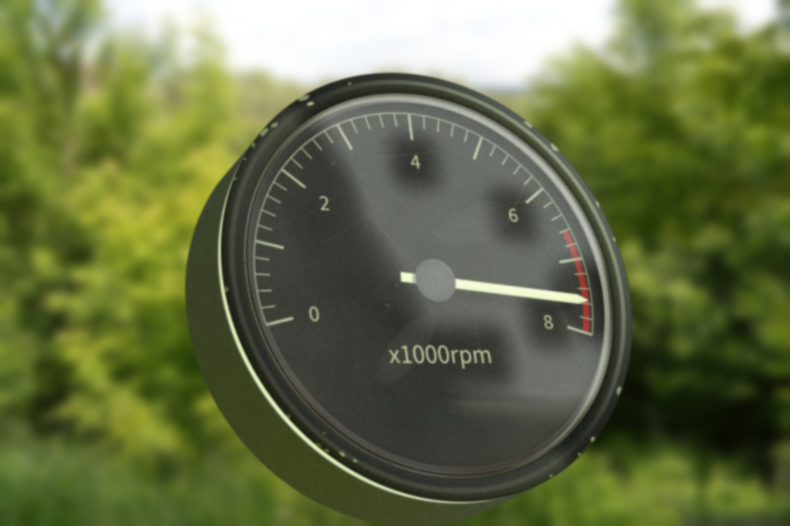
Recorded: {"value": 7600, "unit": "rpm"}
